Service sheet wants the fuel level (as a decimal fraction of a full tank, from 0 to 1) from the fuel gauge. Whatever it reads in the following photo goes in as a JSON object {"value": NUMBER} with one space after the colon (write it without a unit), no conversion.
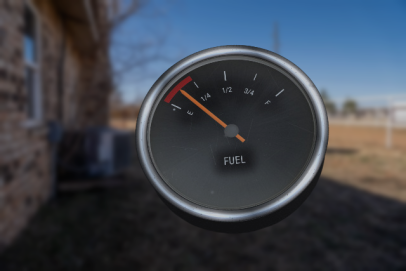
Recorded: {"value": 0.125}
